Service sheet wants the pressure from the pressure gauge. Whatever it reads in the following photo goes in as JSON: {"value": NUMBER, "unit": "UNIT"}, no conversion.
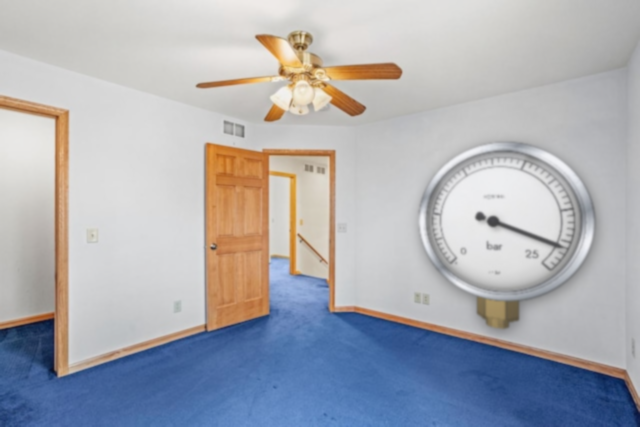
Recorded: {"value": 23, "unit": "bar"}
